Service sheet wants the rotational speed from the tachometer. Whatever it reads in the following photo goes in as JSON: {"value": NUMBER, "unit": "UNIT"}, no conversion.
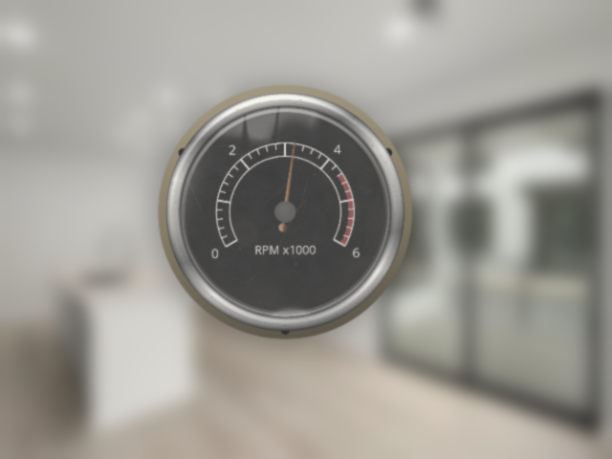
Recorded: {"value": 3200, "unit": "rpm"}
